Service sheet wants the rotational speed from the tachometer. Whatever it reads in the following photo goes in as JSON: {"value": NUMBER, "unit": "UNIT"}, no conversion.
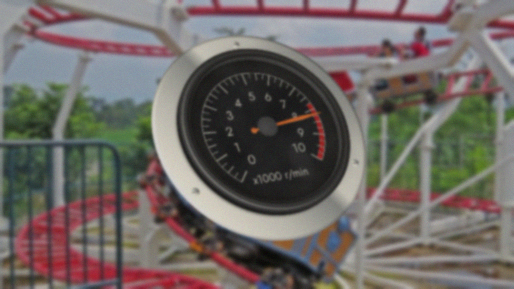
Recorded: {"value": 8250, "unit": "rpm"}
